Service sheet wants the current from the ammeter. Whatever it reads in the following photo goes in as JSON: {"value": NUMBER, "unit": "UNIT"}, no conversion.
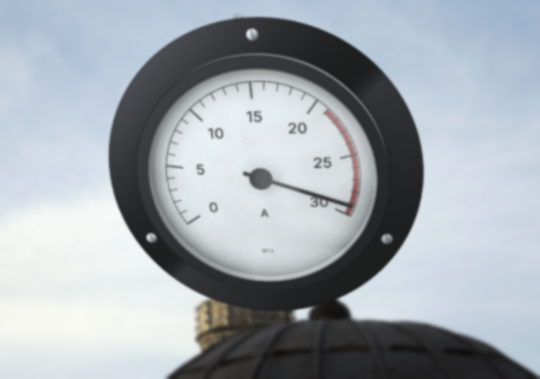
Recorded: {"value": 29, "unit": "A"}
